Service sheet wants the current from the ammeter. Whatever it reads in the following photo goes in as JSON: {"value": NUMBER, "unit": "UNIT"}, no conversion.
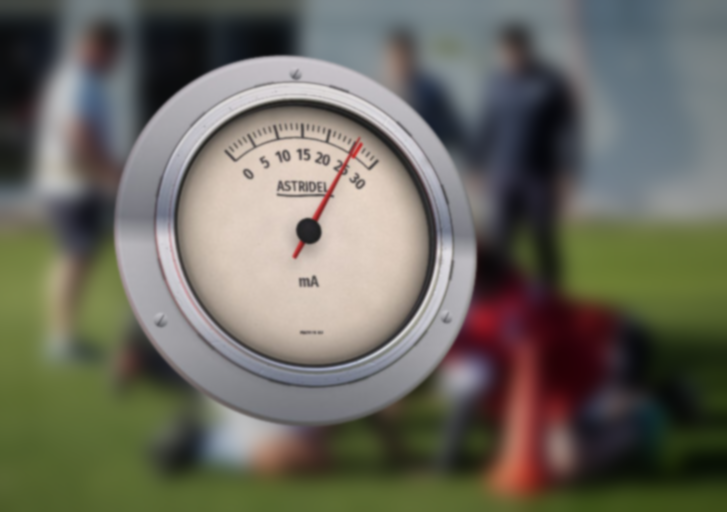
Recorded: {"value": 25, "unit": "mA"}
